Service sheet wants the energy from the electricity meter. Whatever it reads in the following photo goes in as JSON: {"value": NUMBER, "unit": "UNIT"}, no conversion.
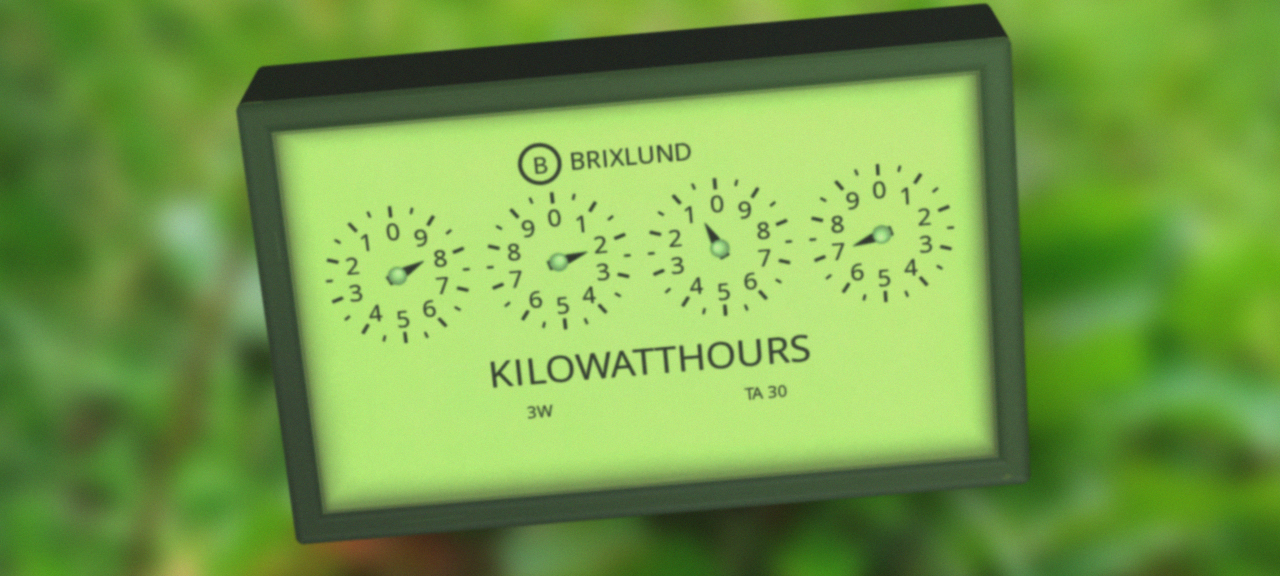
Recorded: {"value": 8207, "unit": "kWh"}
